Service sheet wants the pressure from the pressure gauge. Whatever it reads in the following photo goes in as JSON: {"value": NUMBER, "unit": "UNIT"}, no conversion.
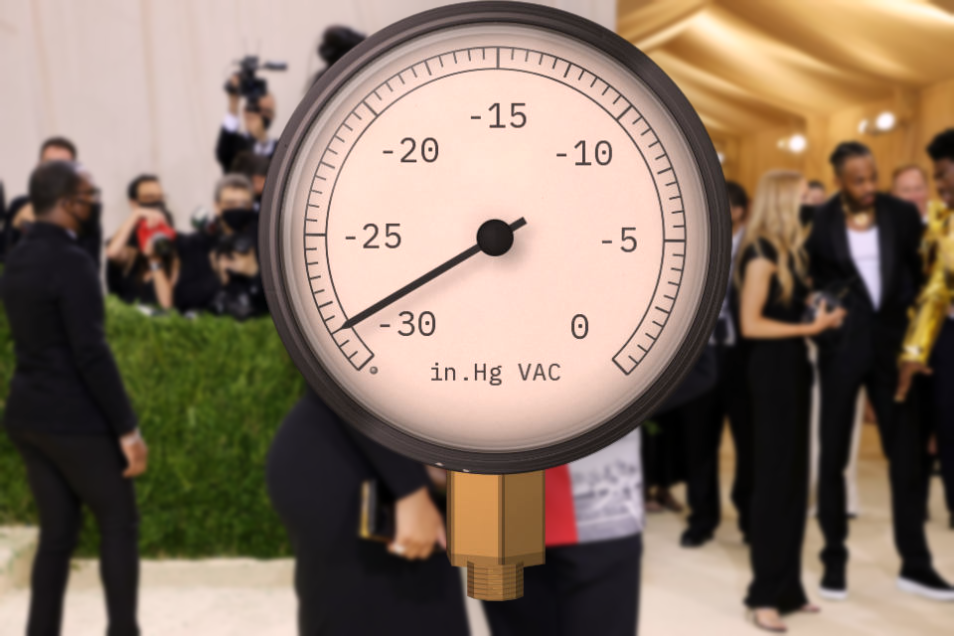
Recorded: {"value": -28.5, "unit": "inHg"}
